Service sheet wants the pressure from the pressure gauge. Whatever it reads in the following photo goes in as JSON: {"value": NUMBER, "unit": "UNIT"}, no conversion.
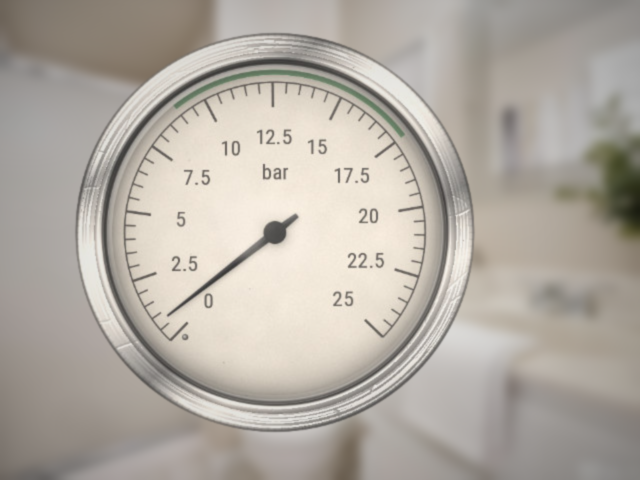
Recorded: {"value": 0.75, "unit": "bar"}
